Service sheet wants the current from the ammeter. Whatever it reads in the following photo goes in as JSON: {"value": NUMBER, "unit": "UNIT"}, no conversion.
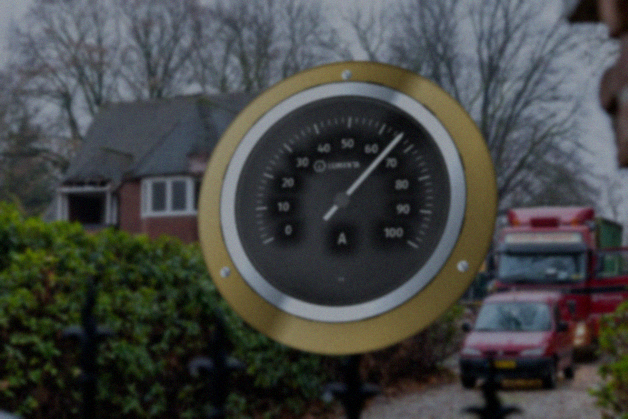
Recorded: {"value": 66, "unit": "A"}
